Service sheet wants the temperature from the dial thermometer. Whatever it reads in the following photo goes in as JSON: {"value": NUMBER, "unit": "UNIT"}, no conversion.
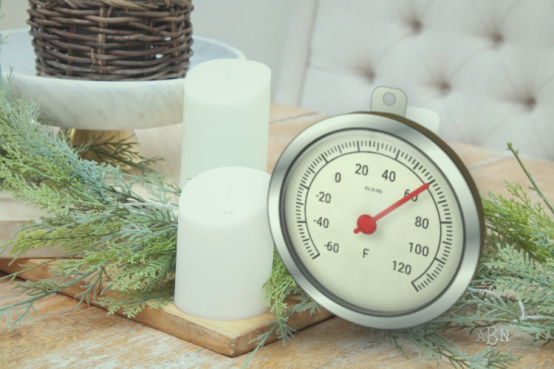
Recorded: {"value": 60, "unit": "°F"}
